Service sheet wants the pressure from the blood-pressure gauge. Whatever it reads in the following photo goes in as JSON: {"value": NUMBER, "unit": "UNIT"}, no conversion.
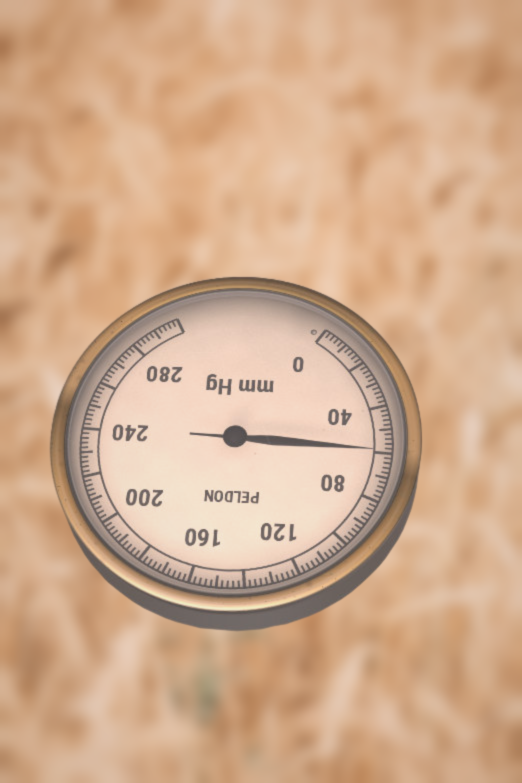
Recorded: {"value": 60, "unit": "mmHg"}
